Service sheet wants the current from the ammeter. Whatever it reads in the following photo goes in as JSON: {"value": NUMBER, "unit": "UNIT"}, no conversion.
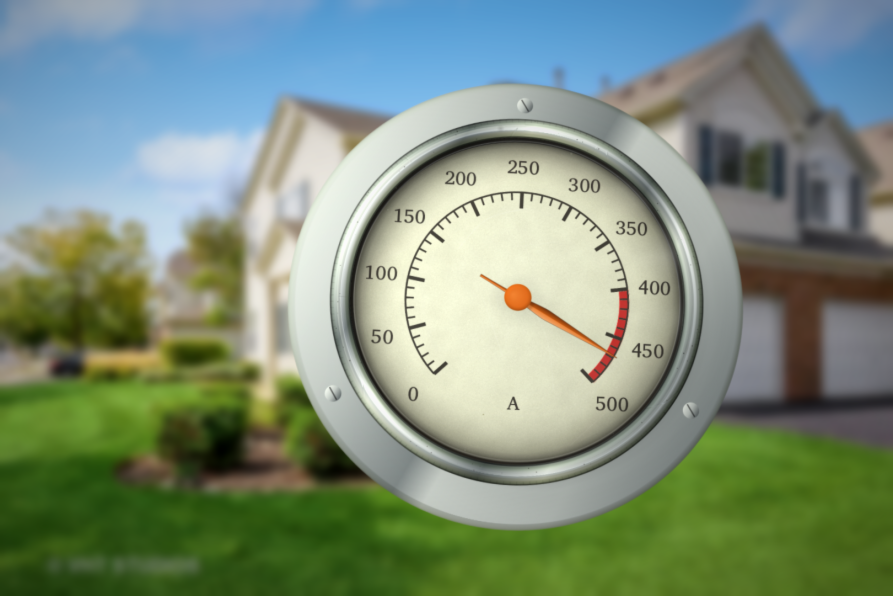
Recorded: {"value": 470, "unit": "A"}
